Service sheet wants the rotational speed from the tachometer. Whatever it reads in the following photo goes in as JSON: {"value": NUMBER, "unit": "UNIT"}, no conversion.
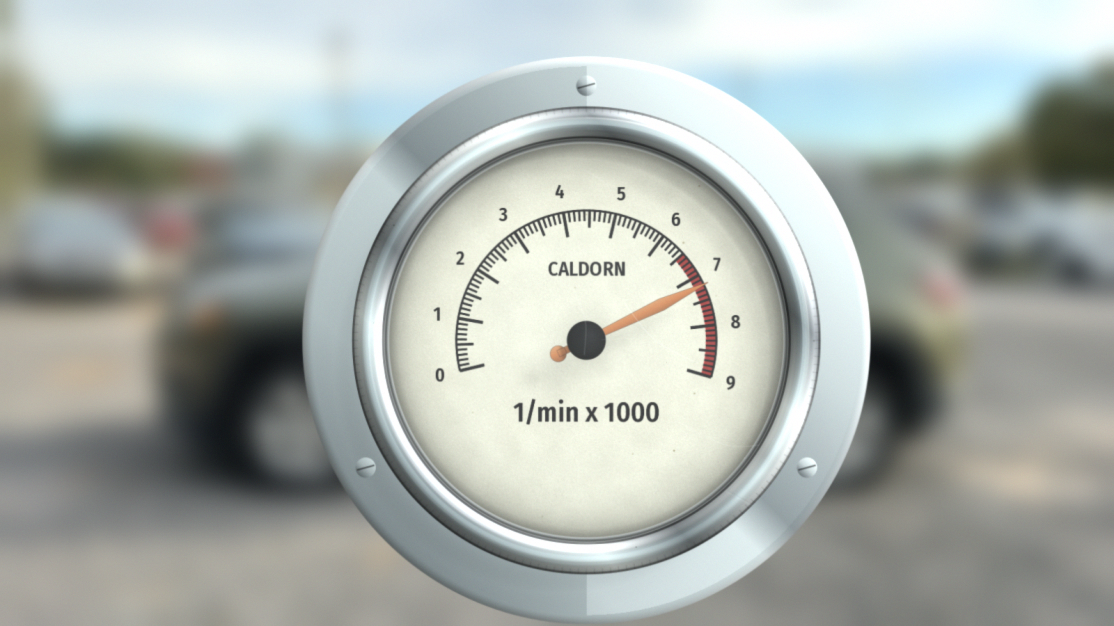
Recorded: {"value": 7200, "unit": "rpm"}
